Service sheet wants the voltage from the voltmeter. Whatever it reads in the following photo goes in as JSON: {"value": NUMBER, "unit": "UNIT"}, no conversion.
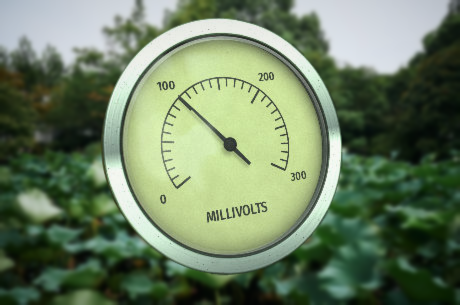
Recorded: {"value": 100, "unit": "mV"}
